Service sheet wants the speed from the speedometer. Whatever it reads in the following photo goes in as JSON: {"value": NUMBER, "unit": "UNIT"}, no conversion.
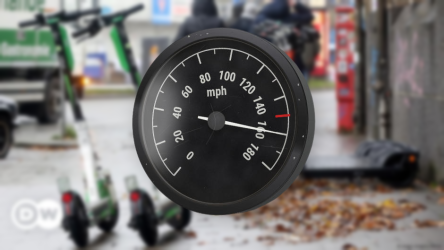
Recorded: {"value": 160, "unit": "mph"}
